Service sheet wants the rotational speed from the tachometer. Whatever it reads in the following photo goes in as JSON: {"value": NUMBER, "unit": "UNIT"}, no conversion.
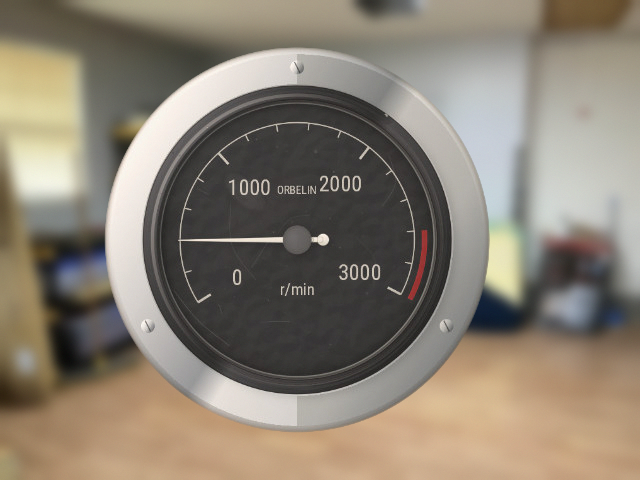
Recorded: {"value": 400, "unit": "rpm"}
